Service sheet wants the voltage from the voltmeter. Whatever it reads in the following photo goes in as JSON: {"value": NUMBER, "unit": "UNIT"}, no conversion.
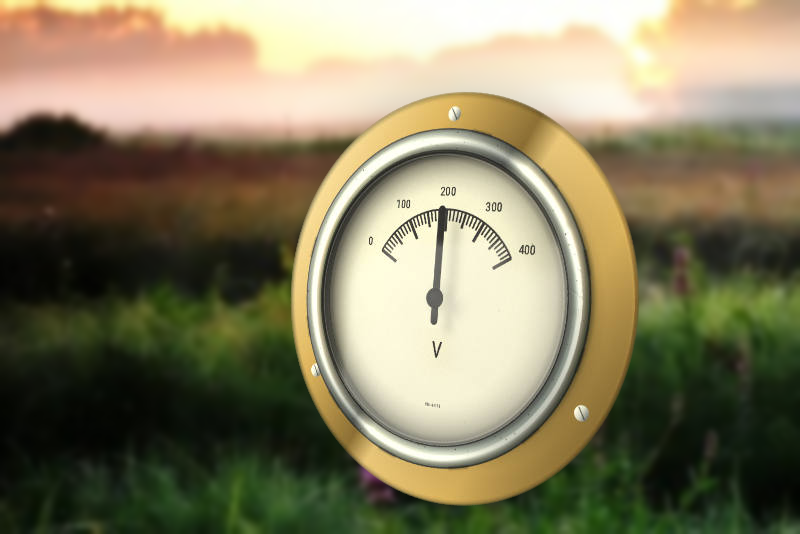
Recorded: {"value": 200, "unit": "V"}
